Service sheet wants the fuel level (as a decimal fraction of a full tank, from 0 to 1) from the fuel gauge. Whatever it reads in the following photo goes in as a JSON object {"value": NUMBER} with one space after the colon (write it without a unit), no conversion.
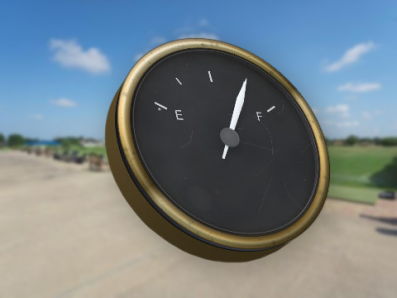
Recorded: {"value": 0.75}
